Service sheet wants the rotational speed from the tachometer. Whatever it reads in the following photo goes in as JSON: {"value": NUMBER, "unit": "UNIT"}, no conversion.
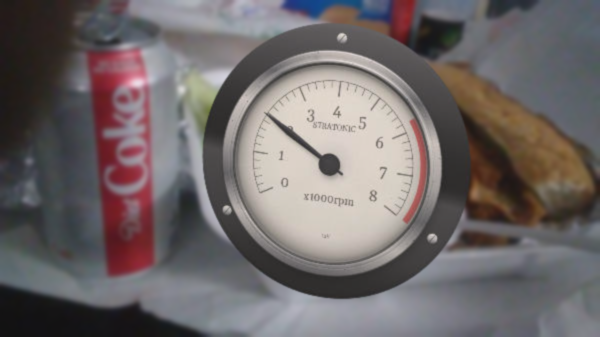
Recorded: {"value": 2000, "unit": "rpm"}
